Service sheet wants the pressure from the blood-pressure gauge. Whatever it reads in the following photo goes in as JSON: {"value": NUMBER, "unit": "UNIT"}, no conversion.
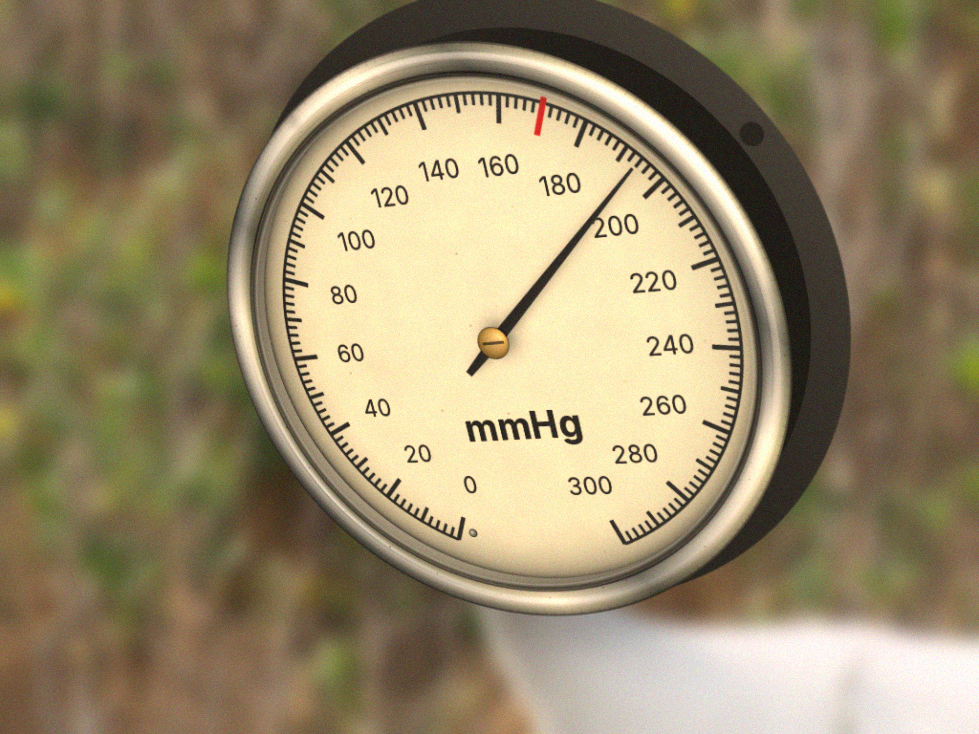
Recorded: {"value": 194, "unit": "mmHg"}
